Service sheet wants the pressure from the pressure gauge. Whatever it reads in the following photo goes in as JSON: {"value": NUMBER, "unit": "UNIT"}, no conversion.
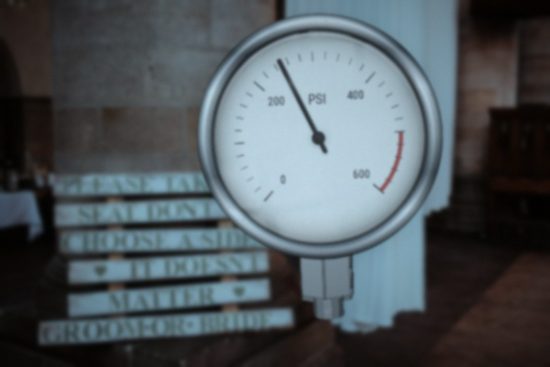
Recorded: {"value": 250, "unit": "psi"}
